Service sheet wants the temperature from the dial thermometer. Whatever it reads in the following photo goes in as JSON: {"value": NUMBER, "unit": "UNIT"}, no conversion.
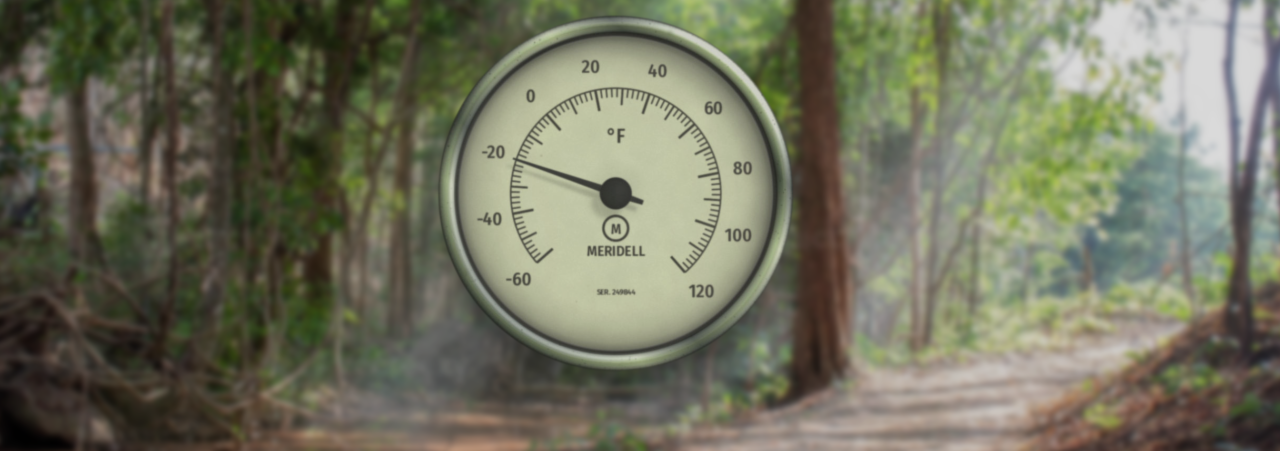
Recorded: {"value": -20, "unit": "°F"}
